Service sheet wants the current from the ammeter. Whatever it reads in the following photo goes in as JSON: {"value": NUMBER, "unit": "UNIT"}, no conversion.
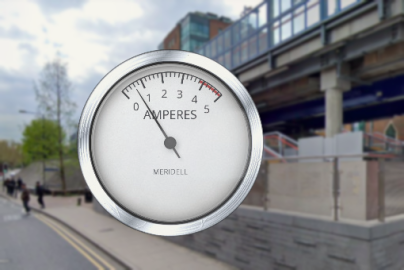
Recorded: {"value": 0.6, "unit": "A"}
